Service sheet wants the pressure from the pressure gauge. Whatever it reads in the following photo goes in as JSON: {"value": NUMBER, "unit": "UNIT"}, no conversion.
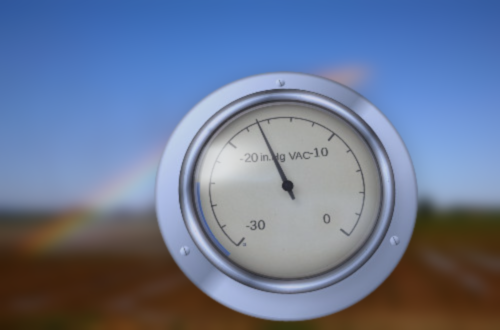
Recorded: {"value": -17, "unit": "inHg"}
